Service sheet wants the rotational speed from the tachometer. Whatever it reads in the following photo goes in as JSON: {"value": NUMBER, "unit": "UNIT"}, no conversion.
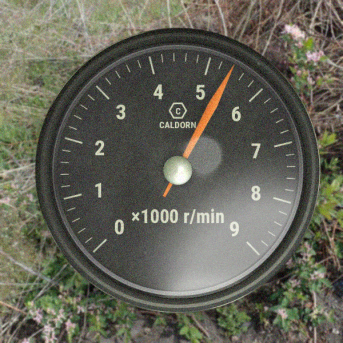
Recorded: {"value": 5400, "unit": "rpm"}
